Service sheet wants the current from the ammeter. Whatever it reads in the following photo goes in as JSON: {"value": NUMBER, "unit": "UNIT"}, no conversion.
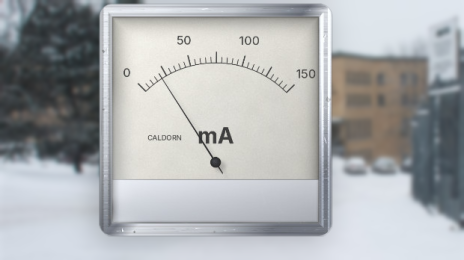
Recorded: {"value": 20, "unit": "mA"}
